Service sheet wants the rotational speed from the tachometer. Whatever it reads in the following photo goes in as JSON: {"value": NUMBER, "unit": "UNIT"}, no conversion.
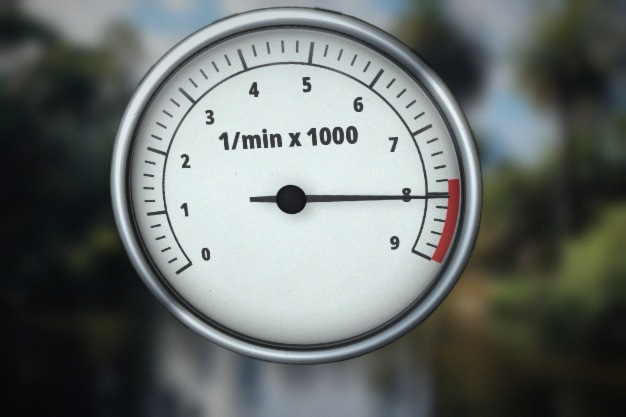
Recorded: {"value": 8000, "unit": "rpm"}
